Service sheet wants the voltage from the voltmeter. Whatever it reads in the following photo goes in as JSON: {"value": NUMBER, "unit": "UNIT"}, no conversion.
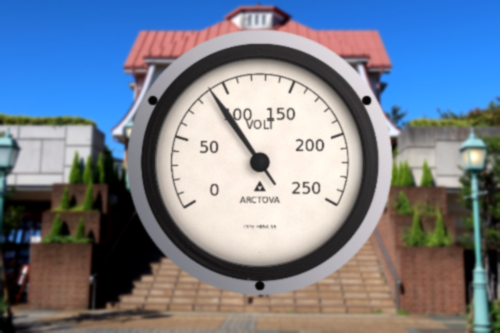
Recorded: {"value": 90, "unit": "V"}
